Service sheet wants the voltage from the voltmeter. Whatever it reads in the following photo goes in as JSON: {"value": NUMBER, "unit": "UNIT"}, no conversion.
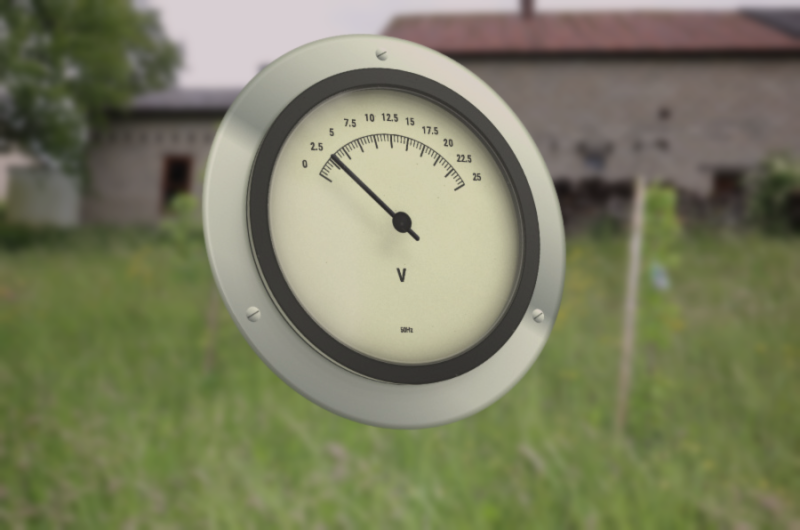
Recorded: {"value": 2.5, "unit": "V"}
